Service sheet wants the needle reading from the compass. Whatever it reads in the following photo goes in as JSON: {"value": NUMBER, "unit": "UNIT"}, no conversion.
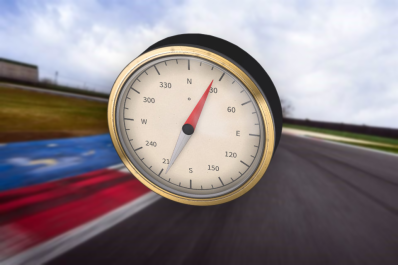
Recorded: {"value": 25, "unit": "°"}
